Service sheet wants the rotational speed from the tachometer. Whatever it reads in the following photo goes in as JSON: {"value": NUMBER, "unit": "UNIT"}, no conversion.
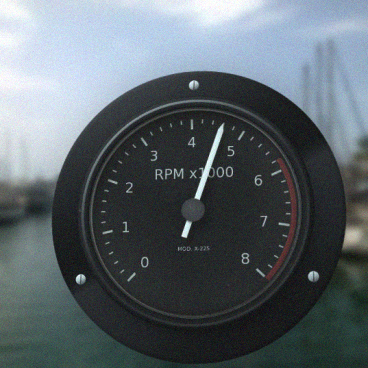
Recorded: {"value": 4600, "unit": "rpm"}
